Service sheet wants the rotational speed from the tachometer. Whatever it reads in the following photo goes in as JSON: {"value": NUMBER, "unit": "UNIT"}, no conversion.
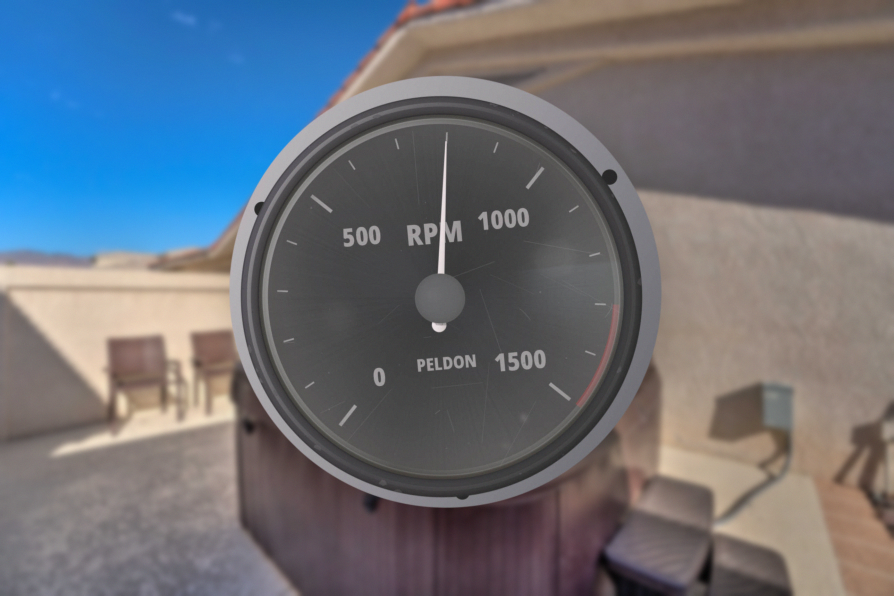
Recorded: {"value": 800, "unit": "rpm"}
